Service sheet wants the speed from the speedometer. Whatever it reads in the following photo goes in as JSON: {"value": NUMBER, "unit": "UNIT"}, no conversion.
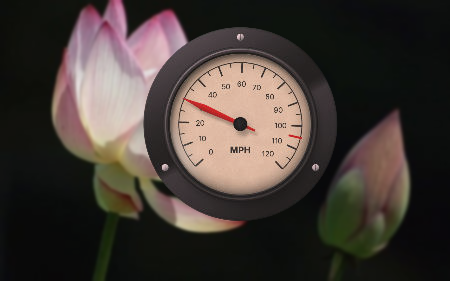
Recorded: {"value": 30, "unit": "mph"}
